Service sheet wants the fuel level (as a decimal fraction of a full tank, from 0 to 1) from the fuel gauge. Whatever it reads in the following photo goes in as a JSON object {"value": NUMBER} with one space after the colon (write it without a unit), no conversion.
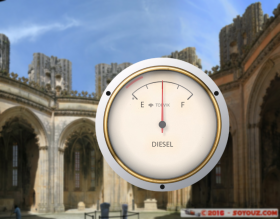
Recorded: {"value": 0.5}
